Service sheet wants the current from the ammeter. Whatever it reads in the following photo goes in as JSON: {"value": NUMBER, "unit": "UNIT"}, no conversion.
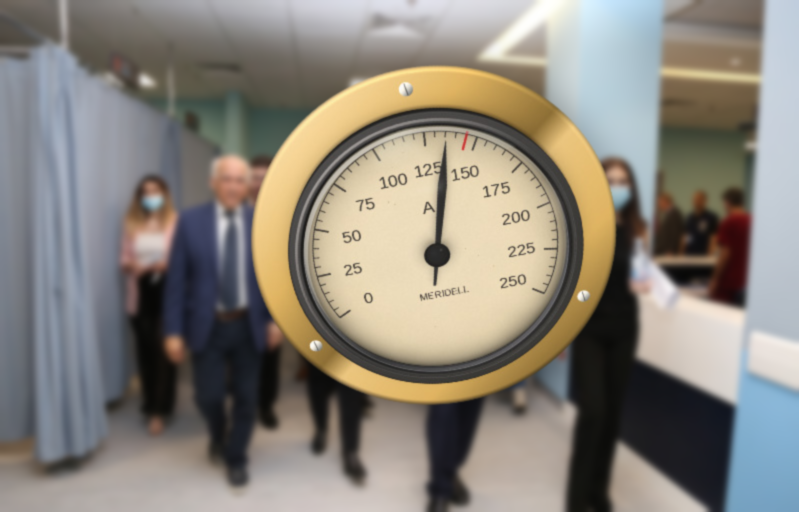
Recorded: {"value": 135, "unit": "A"}
